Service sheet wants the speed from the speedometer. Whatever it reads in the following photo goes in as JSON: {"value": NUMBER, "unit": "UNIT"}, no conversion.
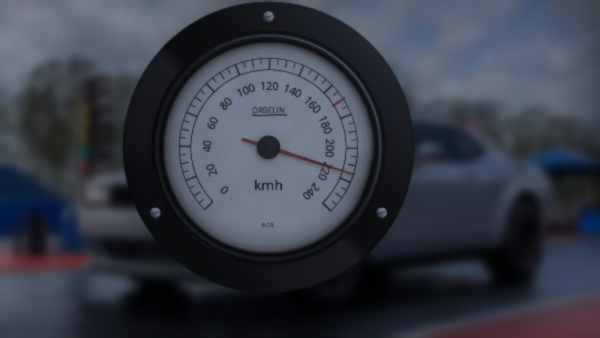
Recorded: {"value": 215, "unit": "km/h"}
